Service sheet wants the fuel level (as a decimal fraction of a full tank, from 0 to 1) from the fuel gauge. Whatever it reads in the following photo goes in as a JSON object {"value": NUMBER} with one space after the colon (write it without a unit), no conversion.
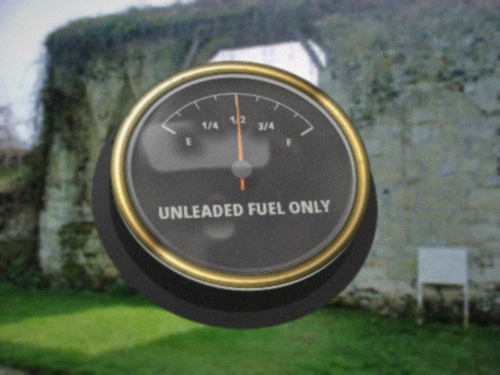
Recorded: {"value": 0.5}
